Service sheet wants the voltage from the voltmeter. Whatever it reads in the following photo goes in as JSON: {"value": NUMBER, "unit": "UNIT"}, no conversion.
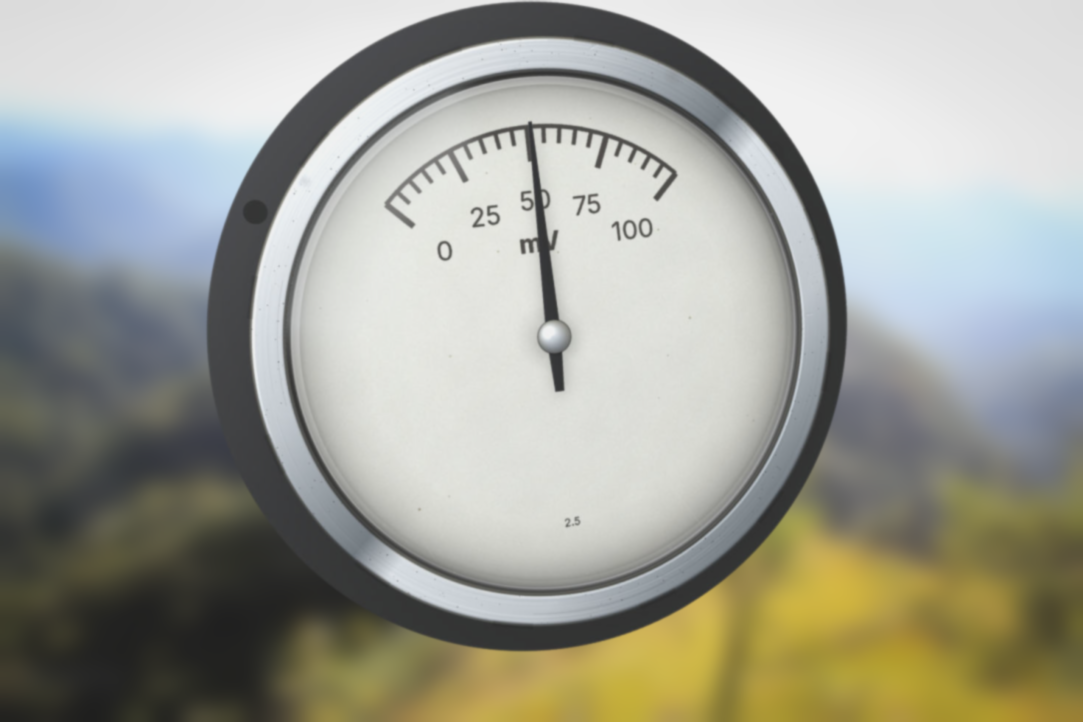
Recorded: {"value": 50, "unit": "mV"}
